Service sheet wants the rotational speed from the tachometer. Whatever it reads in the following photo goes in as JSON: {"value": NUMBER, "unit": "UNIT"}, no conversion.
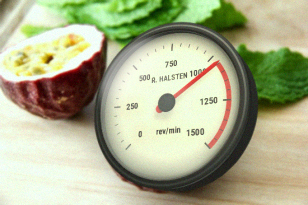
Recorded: {"value": 1050, "unit": "rpm"}
